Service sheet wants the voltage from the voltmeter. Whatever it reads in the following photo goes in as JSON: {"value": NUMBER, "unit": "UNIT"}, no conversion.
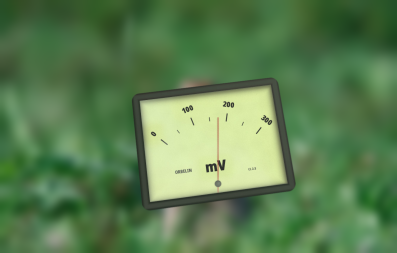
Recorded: {"value": 175, "unit": "mV"}
